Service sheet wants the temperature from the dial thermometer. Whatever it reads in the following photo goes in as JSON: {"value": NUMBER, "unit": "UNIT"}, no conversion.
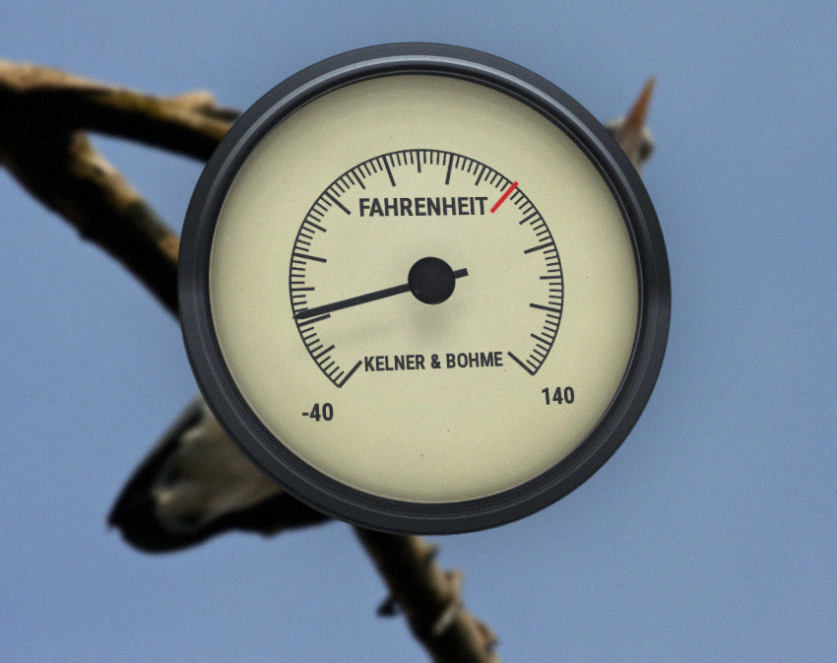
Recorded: {"value": -18, "unit": "°F"}
